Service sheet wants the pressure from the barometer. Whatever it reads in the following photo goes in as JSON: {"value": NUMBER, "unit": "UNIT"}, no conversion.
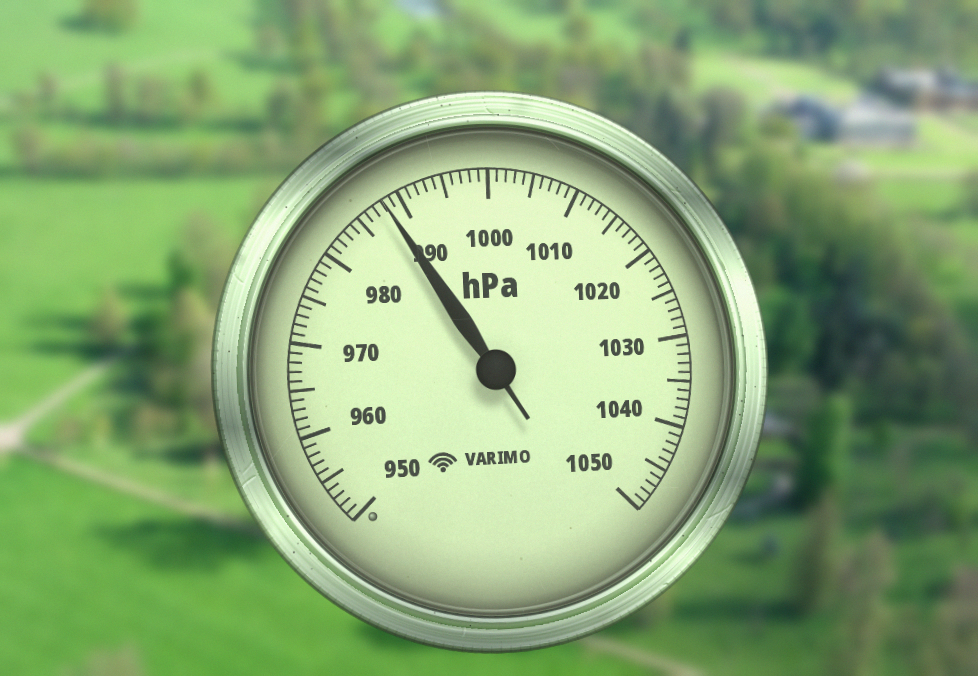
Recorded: {"value": 988, "unit": "hPa"}
